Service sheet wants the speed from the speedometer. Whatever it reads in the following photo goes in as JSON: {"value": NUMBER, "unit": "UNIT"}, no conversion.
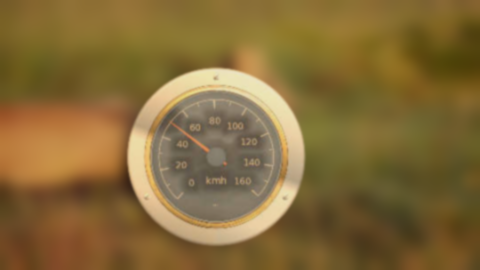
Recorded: {"value": 50, "unit": "km/h"}
